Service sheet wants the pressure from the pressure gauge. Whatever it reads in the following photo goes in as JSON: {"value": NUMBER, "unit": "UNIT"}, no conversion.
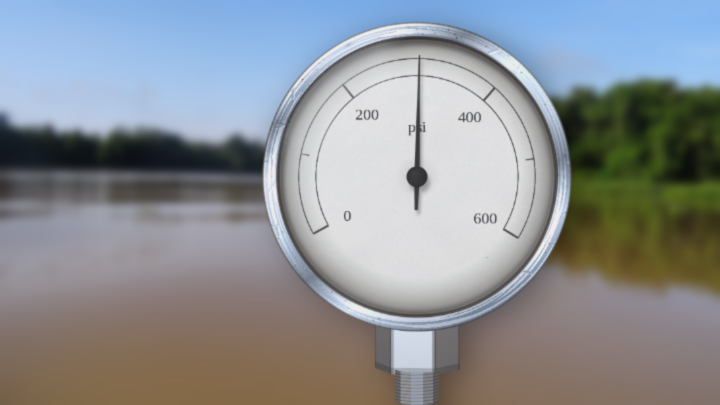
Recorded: {"value": 300, "unit": "psi"}
